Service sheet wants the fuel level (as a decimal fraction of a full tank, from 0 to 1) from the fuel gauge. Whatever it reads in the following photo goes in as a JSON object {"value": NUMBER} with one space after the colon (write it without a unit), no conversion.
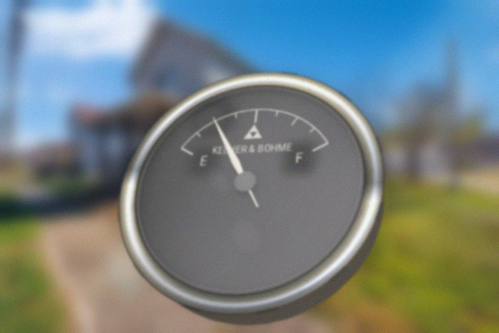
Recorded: {"value": 0.25}
